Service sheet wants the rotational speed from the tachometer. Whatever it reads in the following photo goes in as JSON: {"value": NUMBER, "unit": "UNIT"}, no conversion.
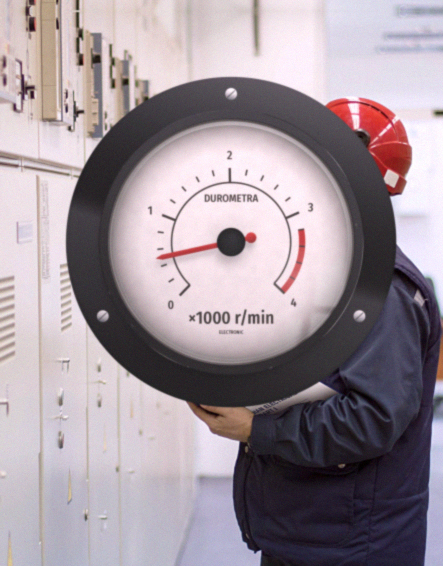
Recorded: {"value": 500, "unit": "rpm"}
